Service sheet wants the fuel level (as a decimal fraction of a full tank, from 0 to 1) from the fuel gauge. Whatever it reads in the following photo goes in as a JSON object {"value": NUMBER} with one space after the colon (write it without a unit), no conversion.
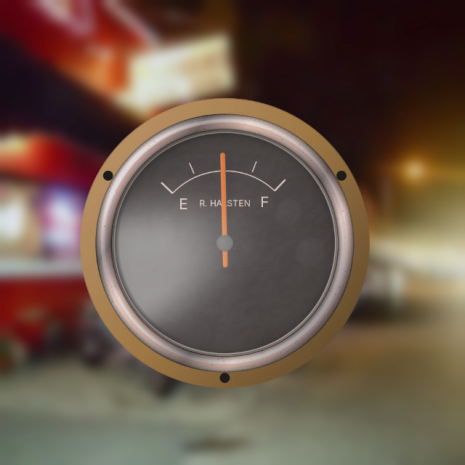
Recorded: {"value": 0.5}
